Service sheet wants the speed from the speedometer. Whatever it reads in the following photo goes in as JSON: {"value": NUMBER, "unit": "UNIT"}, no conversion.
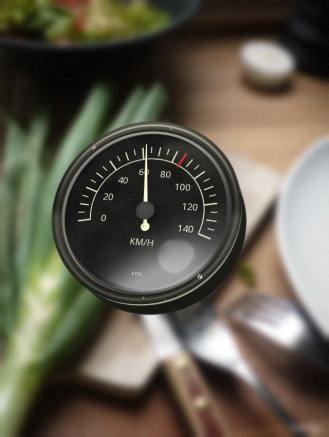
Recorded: {"value": 62.5, "unit": "km/h"}
